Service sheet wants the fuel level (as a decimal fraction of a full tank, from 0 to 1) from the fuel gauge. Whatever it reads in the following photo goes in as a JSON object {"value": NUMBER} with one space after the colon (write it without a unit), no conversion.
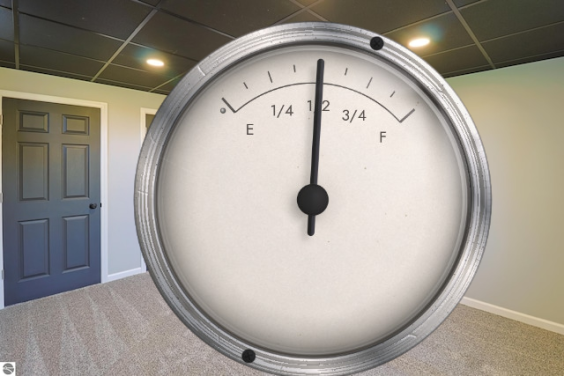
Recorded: {"value": 0.5}
